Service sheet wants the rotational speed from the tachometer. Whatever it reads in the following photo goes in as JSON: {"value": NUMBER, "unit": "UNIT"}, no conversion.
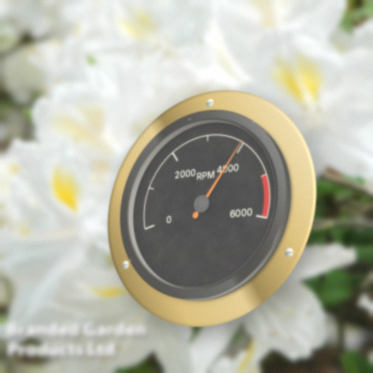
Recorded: {"value": 4000, "unit": "rpm"}
